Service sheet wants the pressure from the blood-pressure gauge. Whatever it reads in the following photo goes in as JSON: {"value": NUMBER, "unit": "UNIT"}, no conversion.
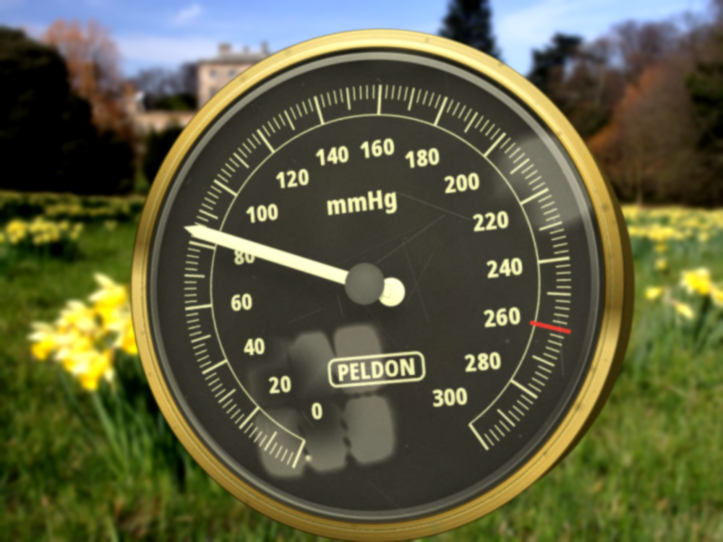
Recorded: {"value": 84, "unit": "mmHg"}
